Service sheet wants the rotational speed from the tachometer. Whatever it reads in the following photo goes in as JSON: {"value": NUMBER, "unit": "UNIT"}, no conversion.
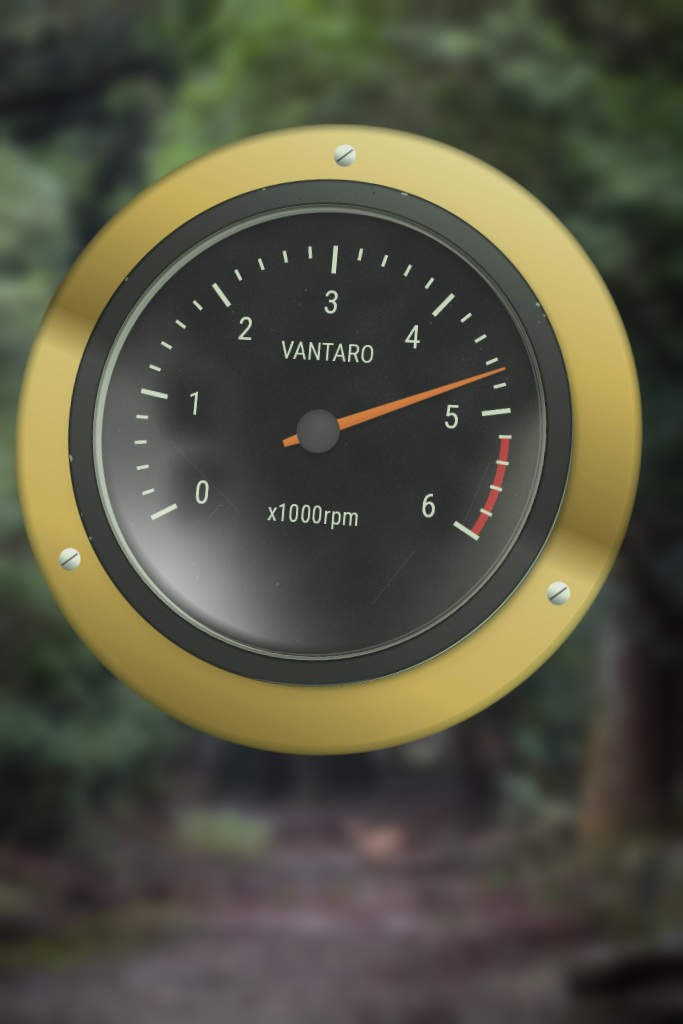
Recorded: {"value": 4700, "unit": "rpm"}
